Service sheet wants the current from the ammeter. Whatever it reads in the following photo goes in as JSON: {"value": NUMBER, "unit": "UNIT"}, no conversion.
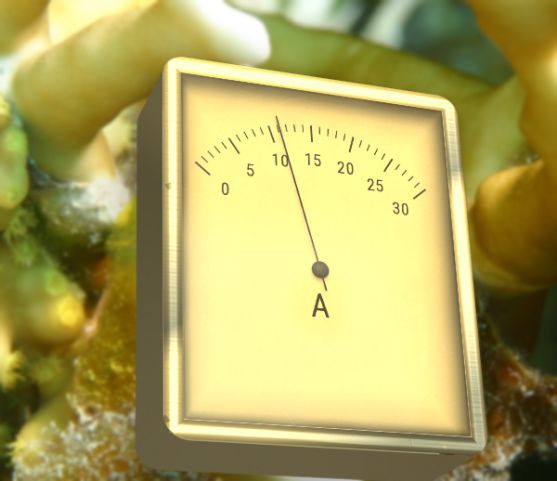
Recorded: {"value": 11, "unit": "A"}
